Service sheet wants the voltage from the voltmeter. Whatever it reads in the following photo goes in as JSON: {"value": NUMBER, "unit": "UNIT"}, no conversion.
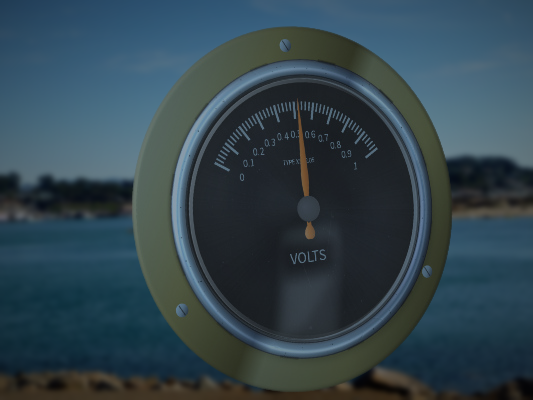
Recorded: {"value": 0.5, "unit": "V"}
